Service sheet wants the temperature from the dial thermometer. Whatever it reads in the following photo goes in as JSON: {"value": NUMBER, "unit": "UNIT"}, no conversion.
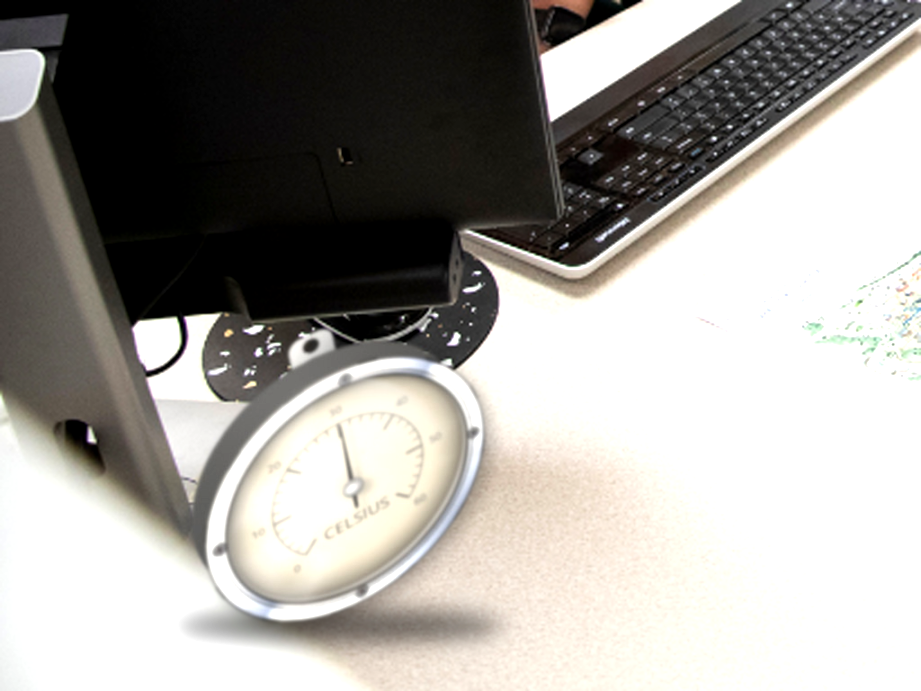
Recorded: {"value": 30, "unit": "°C"}
